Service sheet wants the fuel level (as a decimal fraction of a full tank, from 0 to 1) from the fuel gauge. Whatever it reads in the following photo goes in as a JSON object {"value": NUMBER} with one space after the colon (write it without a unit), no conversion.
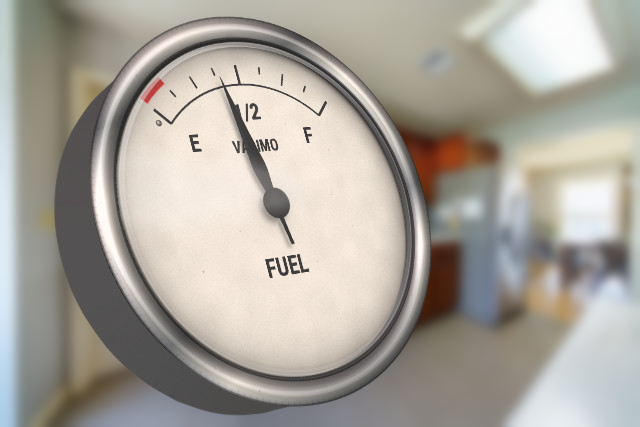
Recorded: {"value": 0.375}
